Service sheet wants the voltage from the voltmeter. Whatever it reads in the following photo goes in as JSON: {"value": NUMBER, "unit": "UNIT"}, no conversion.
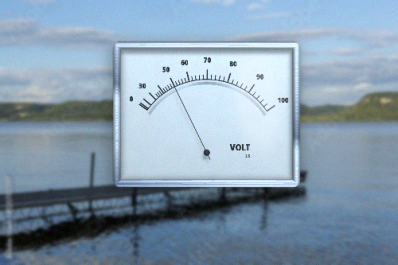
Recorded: {"value": 50, "unit": "V"}
